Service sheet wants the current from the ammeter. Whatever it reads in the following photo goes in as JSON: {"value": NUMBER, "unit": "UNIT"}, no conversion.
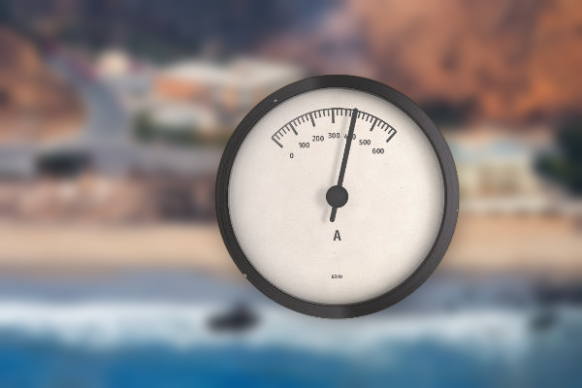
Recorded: {"value": 400, "unit": "A"}
